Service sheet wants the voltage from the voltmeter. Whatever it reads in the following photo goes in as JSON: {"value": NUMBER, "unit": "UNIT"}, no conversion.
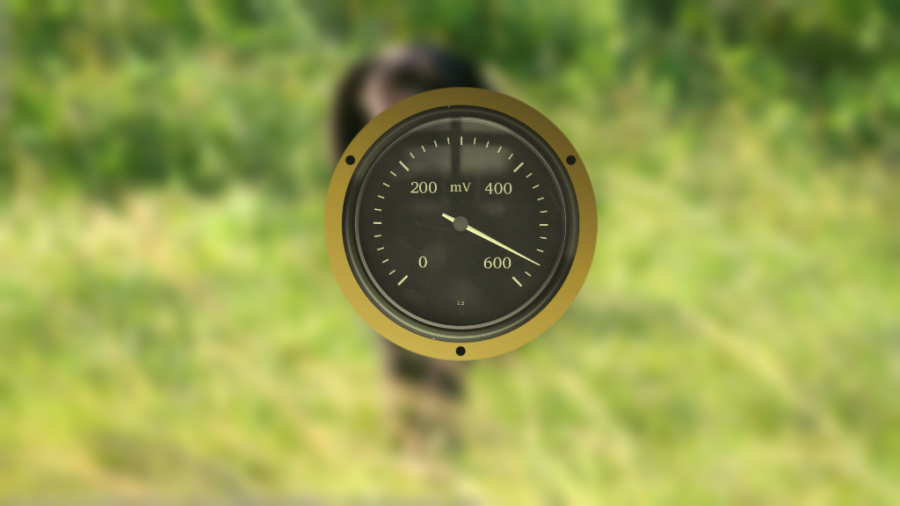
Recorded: {"value": 560, "unit": "mV"}
